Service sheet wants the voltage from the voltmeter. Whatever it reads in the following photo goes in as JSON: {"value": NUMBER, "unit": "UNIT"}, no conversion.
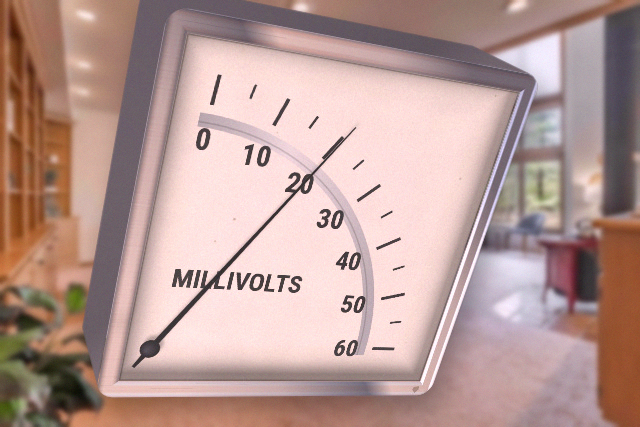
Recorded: {"value": 20, "unit": "mV"}
